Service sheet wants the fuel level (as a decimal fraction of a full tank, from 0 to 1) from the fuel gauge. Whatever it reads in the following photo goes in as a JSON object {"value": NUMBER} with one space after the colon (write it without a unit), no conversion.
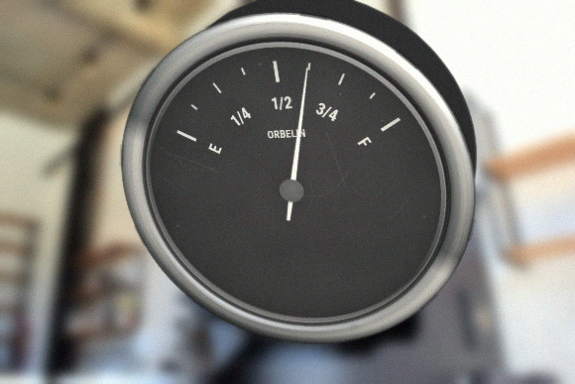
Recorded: {"value": 0.625}
